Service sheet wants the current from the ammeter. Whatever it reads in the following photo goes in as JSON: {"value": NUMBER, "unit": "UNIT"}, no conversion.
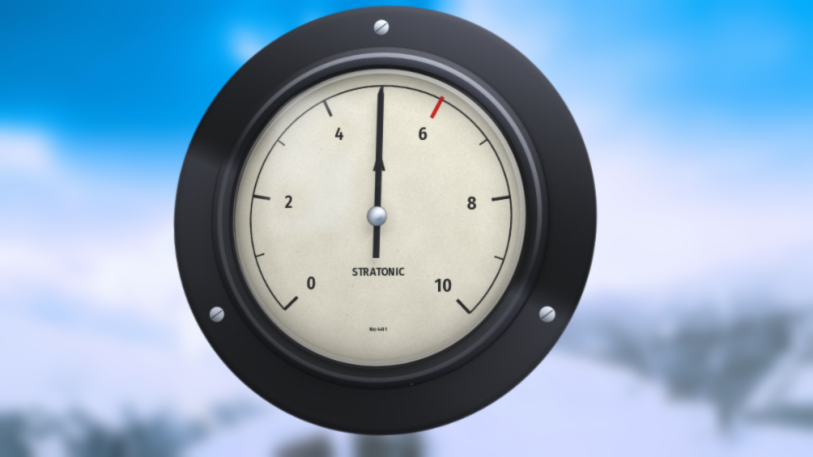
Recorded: {"value": 5, "unit": "A"}
